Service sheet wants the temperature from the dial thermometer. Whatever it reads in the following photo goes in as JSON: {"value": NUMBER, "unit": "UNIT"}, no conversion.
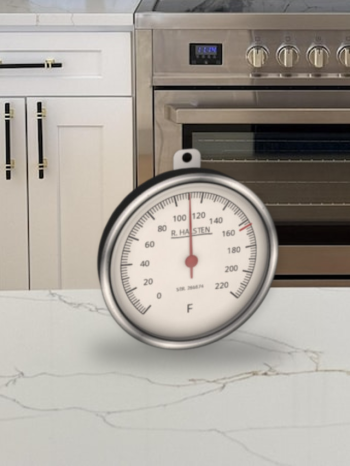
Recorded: {"value": 110, "unit": "°F"}
